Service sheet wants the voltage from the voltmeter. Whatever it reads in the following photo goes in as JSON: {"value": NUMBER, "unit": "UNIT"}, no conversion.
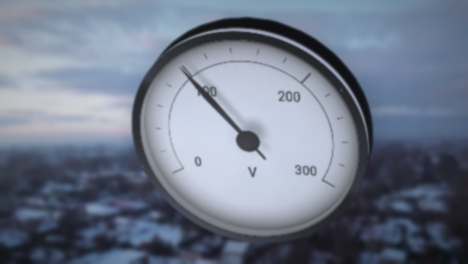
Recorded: {"value": 100, "unit": "V"}
